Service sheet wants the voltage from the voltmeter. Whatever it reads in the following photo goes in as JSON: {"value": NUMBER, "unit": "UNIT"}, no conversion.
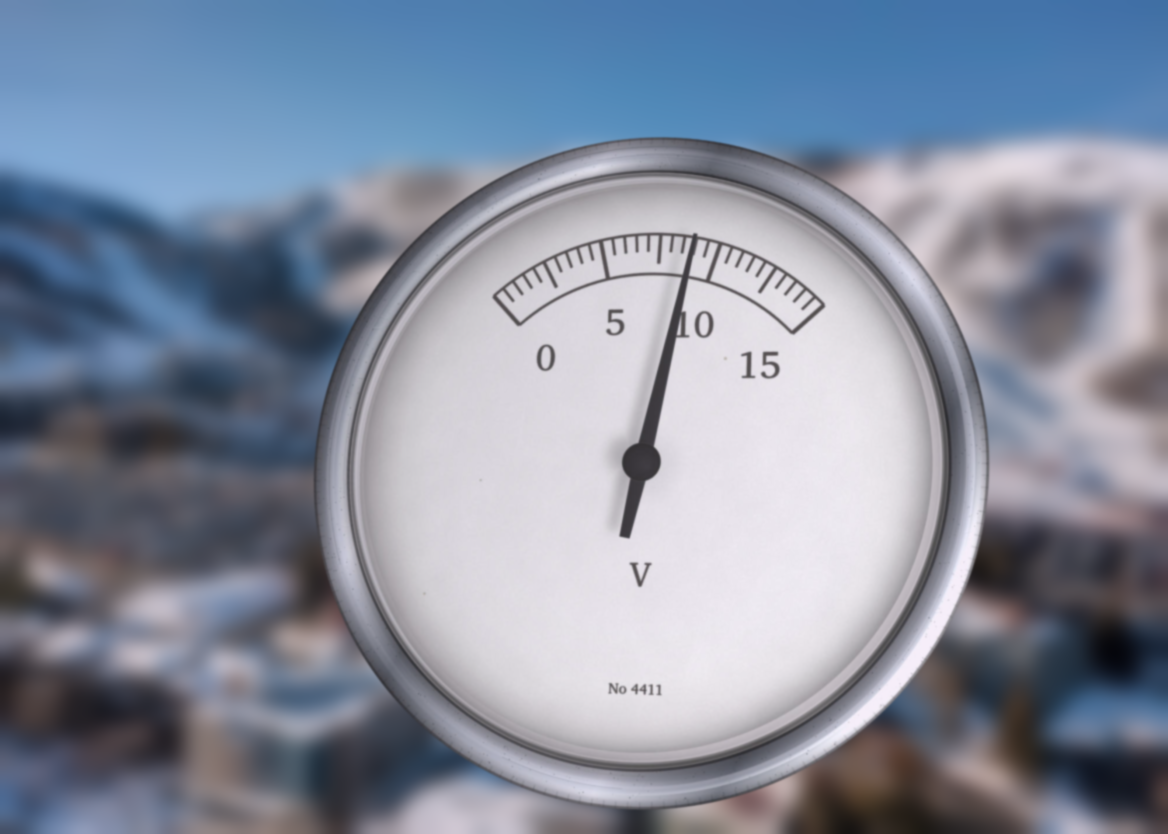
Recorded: {"value": 9, "unit": "V"}
